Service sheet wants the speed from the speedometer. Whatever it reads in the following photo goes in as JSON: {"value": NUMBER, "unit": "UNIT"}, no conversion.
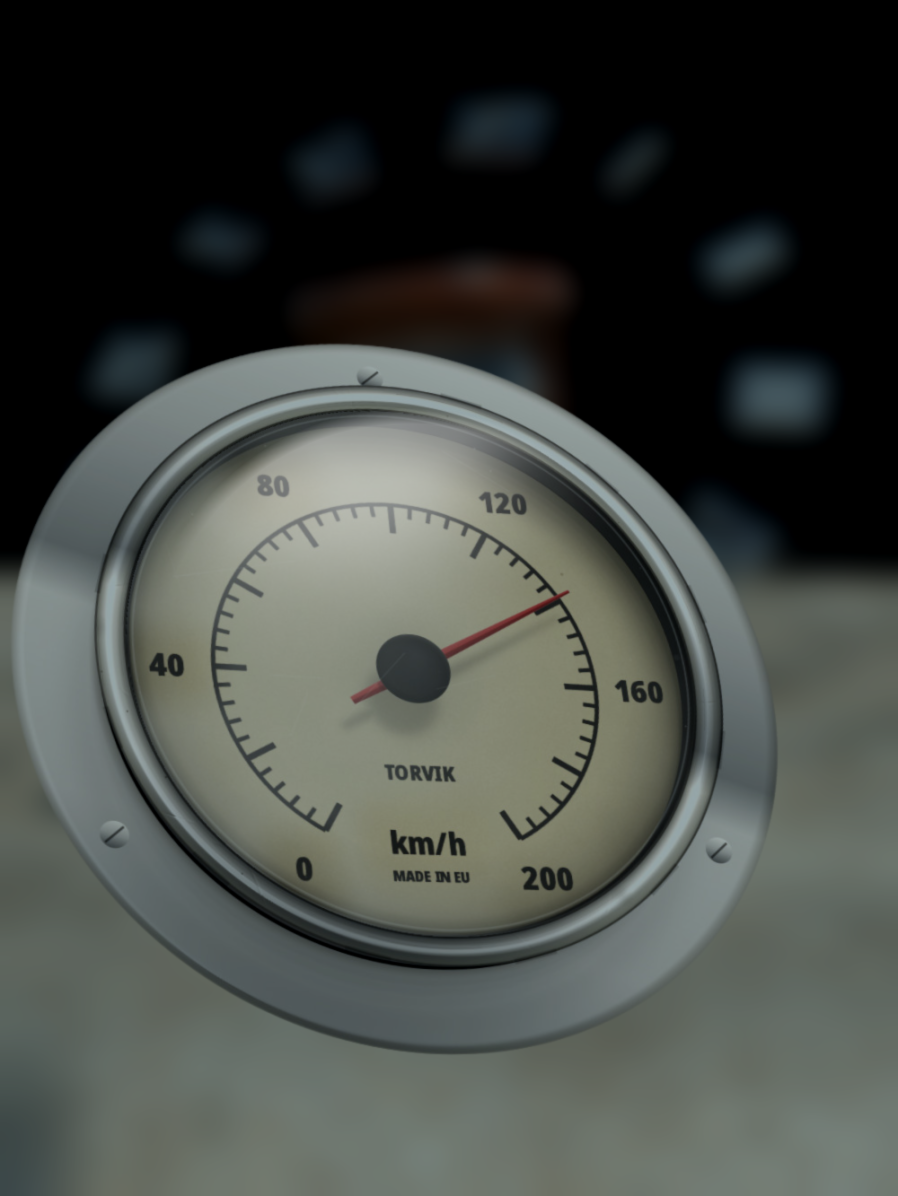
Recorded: {"value": 140, "unit": "km/h"}
